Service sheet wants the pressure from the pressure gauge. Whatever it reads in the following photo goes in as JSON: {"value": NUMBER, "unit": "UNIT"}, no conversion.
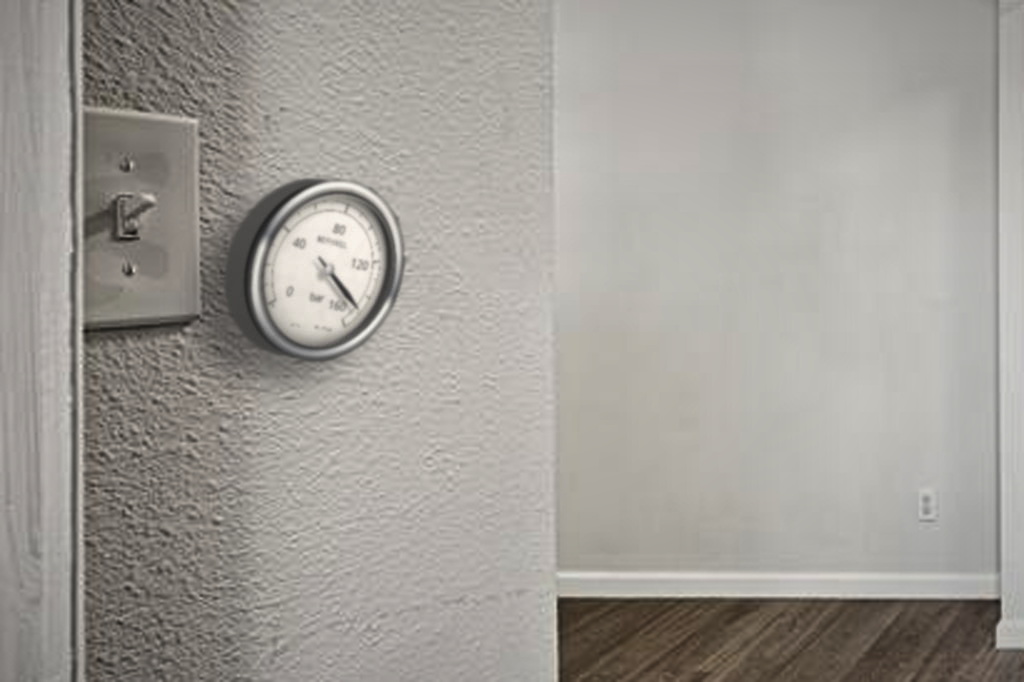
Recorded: {"value": 150, "unit": "bar"}
